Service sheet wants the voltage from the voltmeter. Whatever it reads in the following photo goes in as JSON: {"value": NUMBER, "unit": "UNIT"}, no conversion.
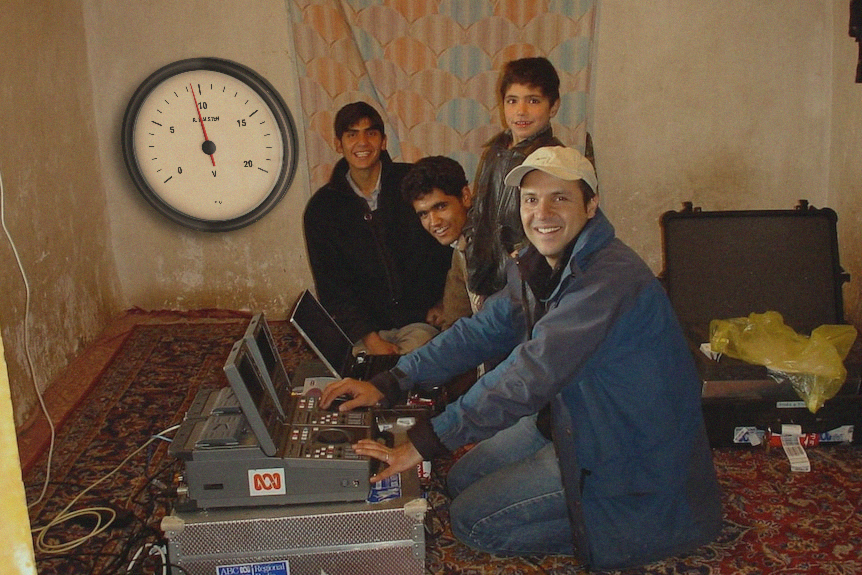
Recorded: {"value": 9.5, "unit": "V"}
